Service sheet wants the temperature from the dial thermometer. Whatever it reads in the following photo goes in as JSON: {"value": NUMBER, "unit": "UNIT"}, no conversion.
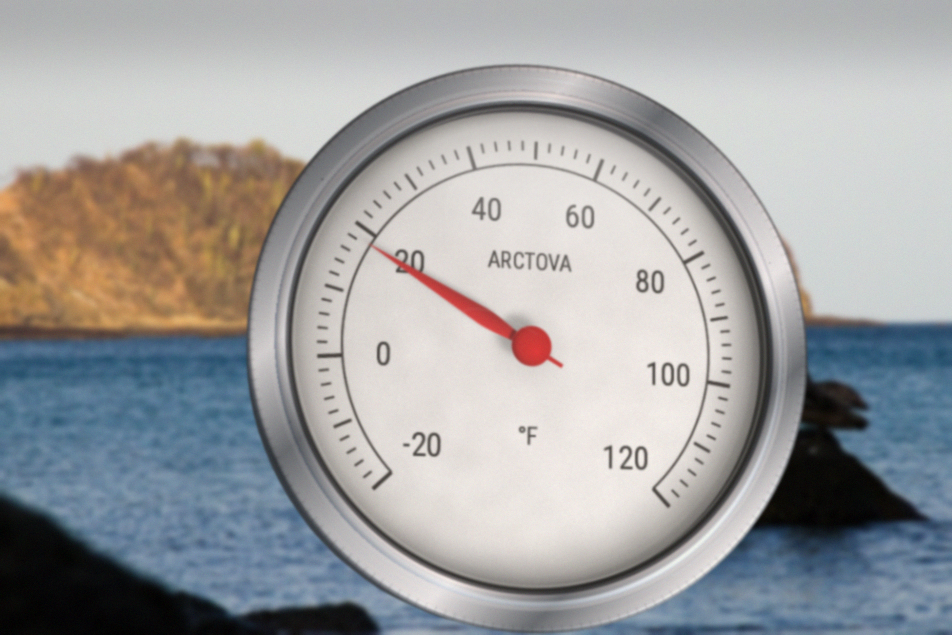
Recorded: {"value": 18, "unit": "°F"}
